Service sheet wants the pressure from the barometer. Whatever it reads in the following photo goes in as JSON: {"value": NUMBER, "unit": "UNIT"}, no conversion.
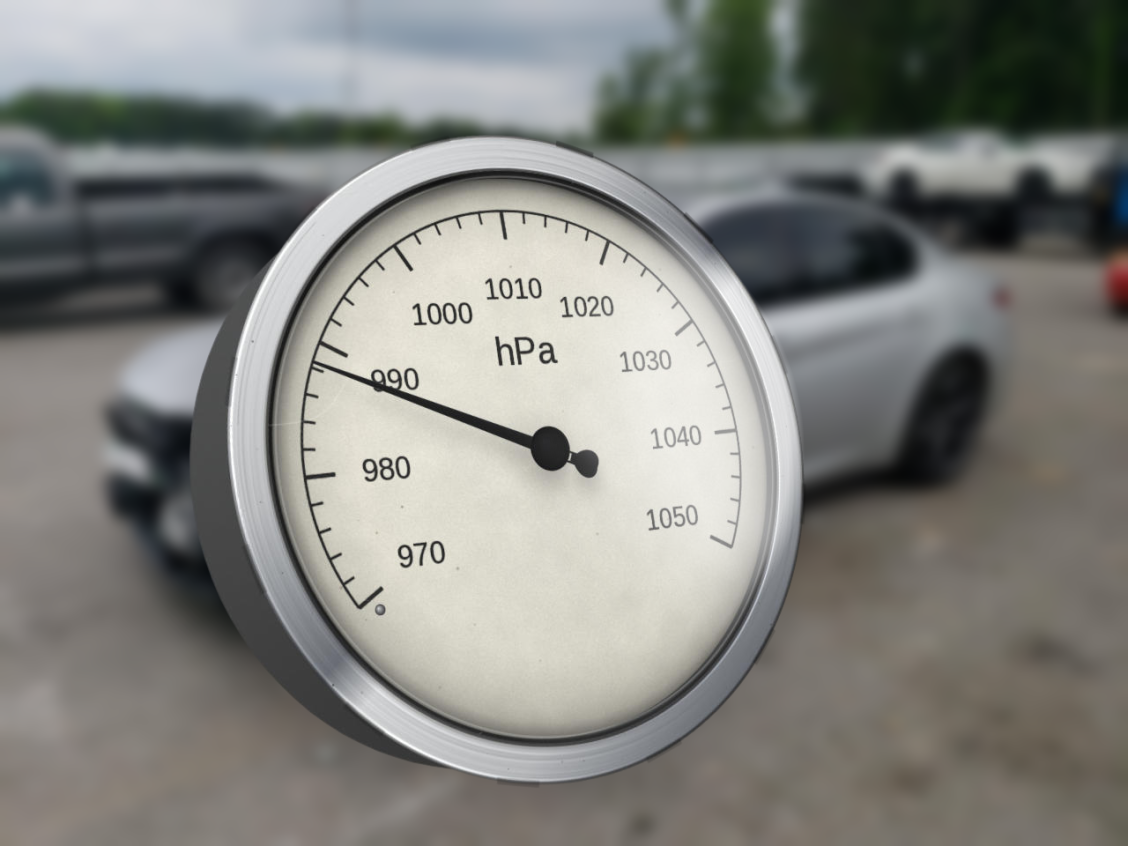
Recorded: {"value": 988, "unit": "hPa"}
